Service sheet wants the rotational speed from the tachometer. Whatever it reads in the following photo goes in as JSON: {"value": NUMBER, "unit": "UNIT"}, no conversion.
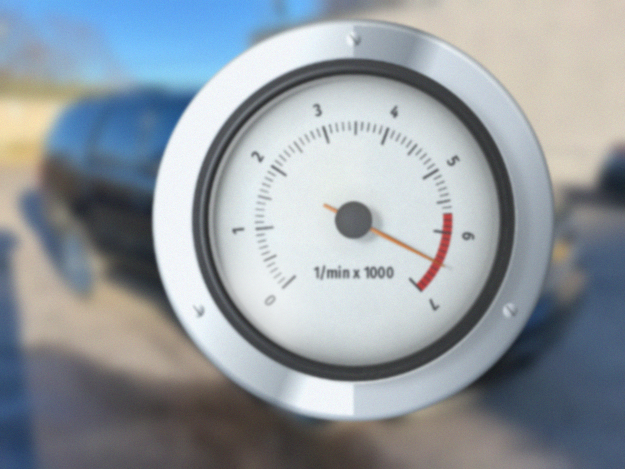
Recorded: {"value": 6500, "unit": "rpm"}
